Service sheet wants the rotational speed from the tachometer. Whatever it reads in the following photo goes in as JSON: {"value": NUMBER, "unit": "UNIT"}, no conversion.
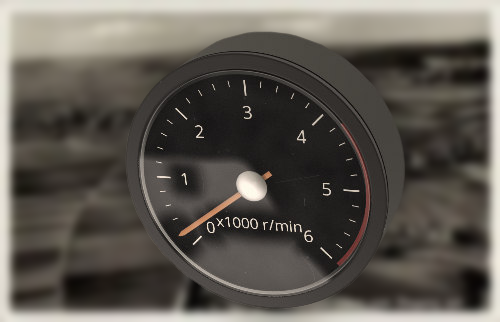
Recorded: {"value": 200, "unit": "rpm"}
